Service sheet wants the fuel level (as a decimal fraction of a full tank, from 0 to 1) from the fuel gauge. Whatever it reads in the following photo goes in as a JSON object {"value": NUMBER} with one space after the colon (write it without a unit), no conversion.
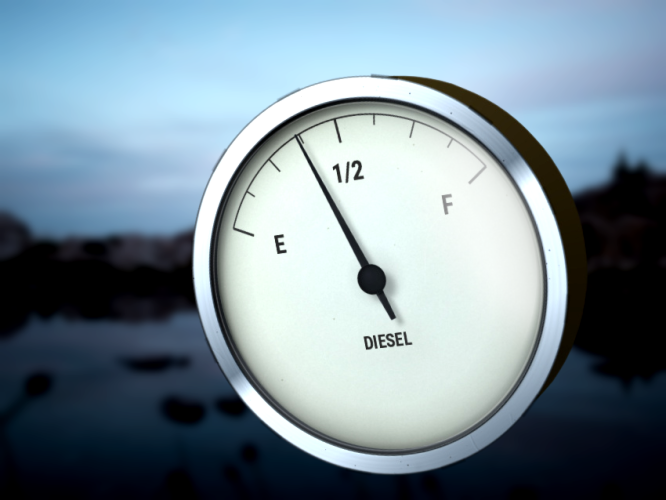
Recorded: {"value": 0.375}
